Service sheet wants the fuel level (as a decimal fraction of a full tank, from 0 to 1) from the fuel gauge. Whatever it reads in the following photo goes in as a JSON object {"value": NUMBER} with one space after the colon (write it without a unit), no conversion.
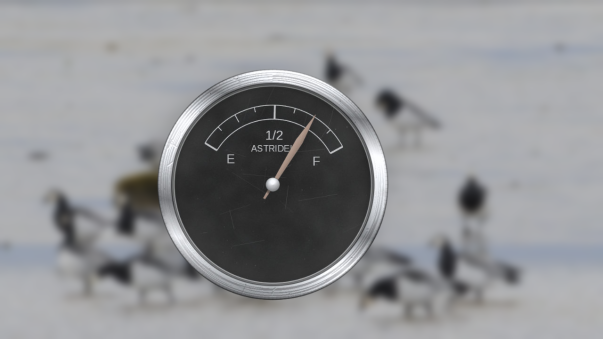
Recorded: {"value": 0.75}
